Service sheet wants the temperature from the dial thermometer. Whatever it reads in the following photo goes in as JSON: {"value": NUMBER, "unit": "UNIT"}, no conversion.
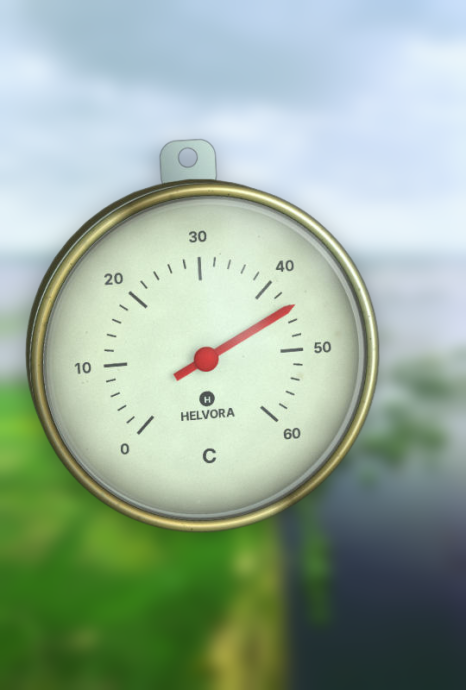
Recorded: {"value": 44, "unit": "°C"}
